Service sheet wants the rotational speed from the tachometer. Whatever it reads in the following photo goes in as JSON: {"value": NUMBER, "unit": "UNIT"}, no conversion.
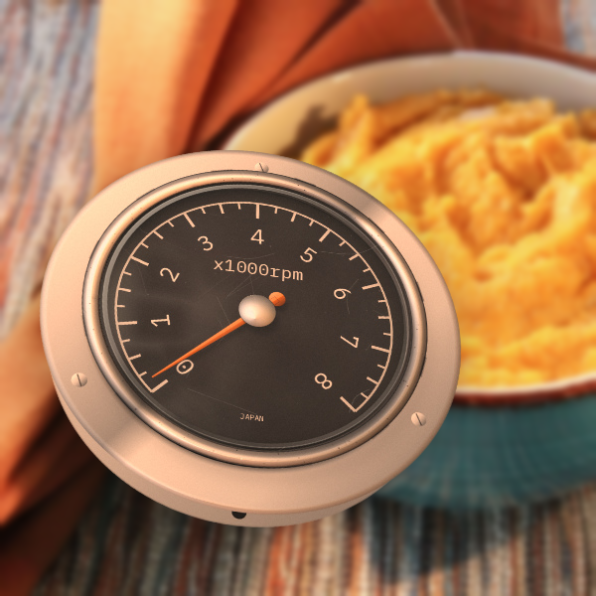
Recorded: {"value": 125, "unit": "rpm"}
